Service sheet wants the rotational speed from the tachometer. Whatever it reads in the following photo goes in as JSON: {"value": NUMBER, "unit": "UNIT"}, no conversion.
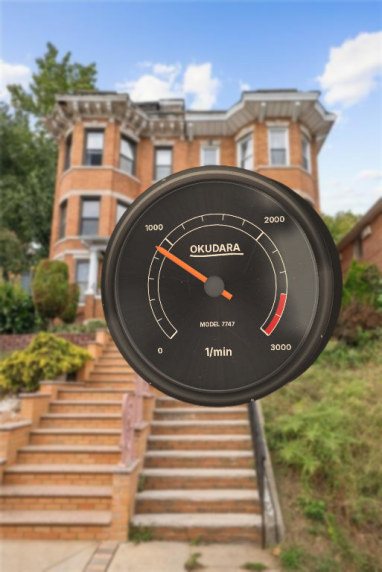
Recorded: {"value": 900, "unit": "rpm"}
